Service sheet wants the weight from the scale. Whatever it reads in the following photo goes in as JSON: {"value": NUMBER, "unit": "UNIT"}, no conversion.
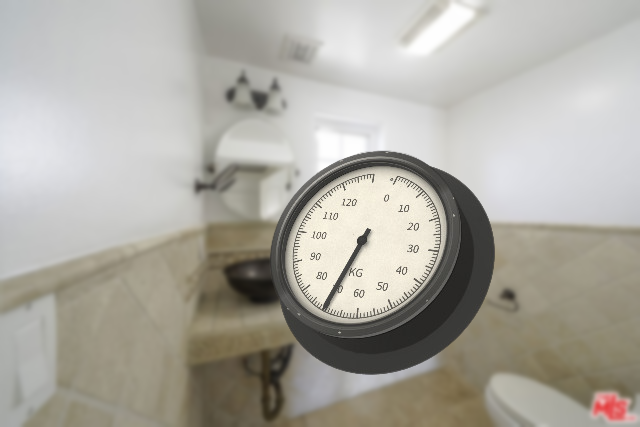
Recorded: {"value": 70, "unit": "kg"}
